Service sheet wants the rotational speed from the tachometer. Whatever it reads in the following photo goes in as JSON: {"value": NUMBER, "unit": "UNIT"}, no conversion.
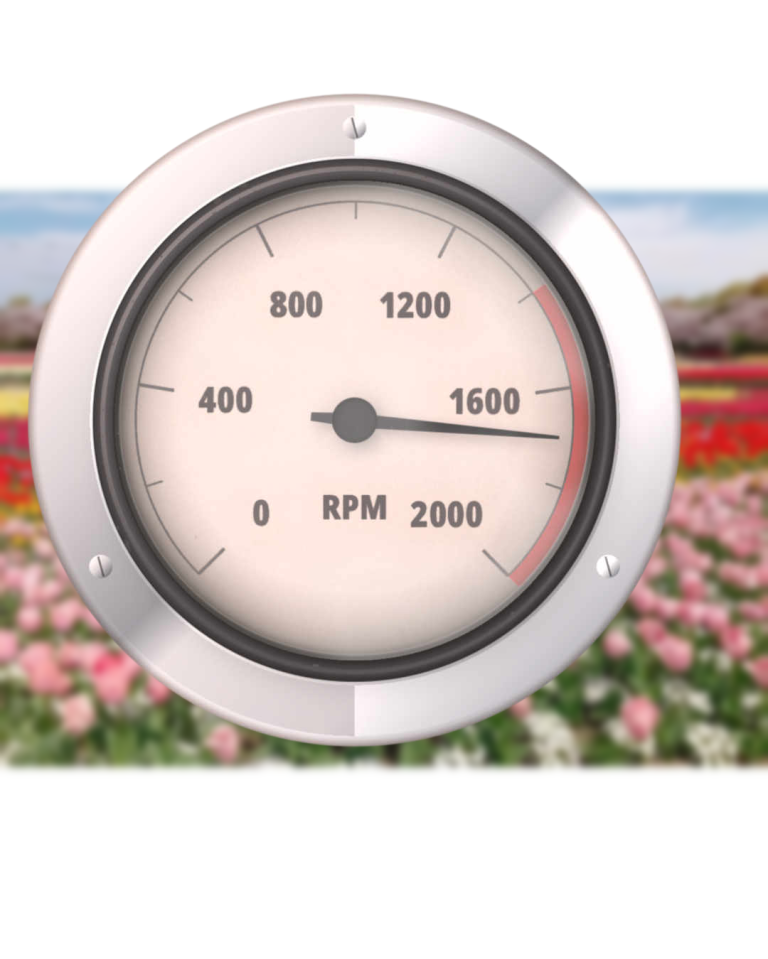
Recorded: {"value": 1700, "unit": "rpm"}
